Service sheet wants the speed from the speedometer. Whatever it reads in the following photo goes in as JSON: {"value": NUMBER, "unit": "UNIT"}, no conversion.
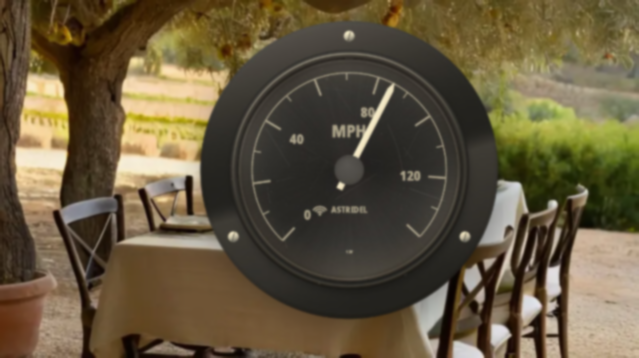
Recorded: {"value": 85, "unit": "mph"}
